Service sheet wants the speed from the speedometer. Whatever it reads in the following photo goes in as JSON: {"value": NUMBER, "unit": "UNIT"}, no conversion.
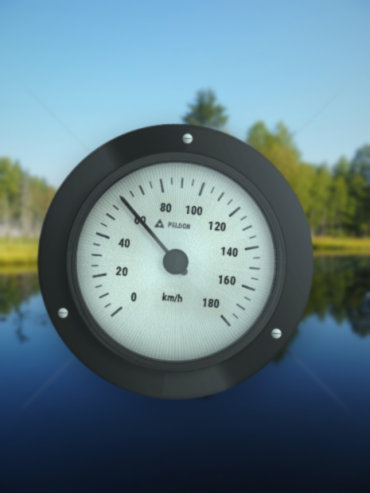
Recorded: {"value": 60, "unit": "km/h"}
